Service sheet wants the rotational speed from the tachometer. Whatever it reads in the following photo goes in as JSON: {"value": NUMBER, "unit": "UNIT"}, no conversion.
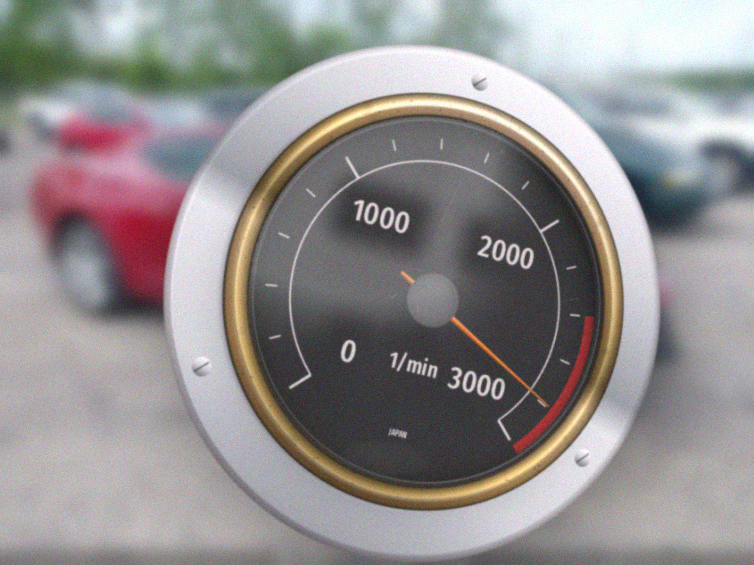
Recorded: {"value": 2800, "unit": "rpm"}
